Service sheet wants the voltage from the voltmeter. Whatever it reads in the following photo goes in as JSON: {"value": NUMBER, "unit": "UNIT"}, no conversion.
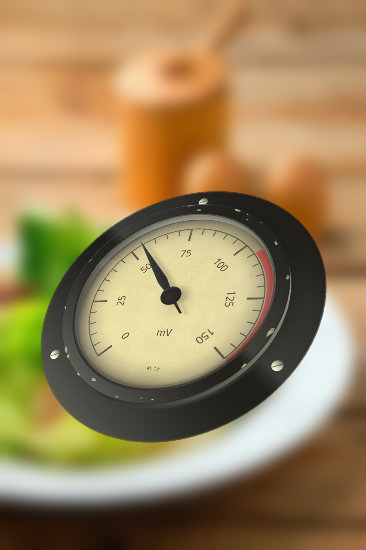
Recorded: {"value": 55, "unit": "mV"}
